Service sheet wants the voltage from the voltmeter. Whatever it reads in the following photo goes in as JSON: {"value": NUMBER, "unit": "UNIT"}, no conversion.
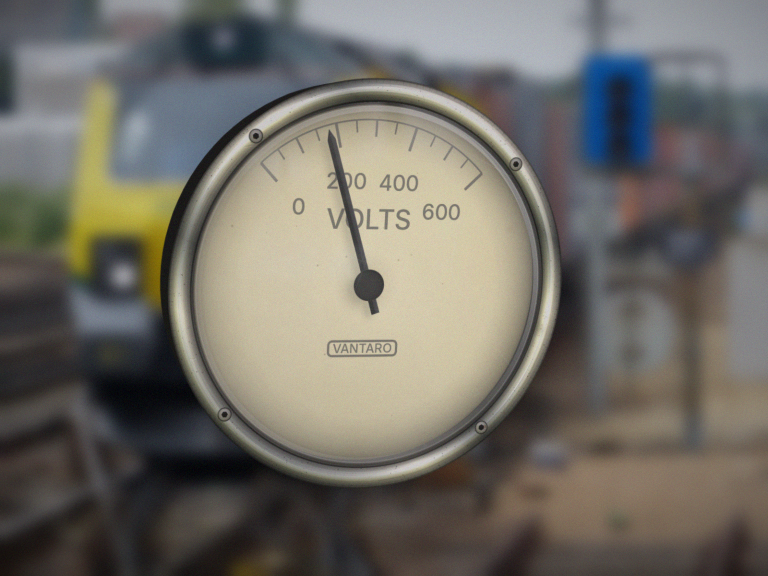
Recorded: {"value": 175, "unit": "V"}
